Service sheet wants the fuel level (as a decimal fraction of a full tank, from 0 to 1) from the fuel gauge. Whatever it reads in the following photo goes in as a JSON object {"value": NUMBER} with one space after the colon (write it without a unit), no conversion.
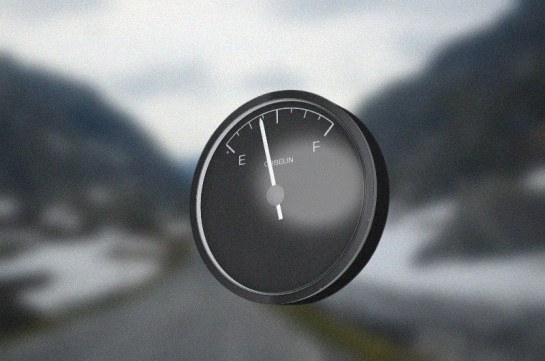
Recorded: {"value": 0.375}
